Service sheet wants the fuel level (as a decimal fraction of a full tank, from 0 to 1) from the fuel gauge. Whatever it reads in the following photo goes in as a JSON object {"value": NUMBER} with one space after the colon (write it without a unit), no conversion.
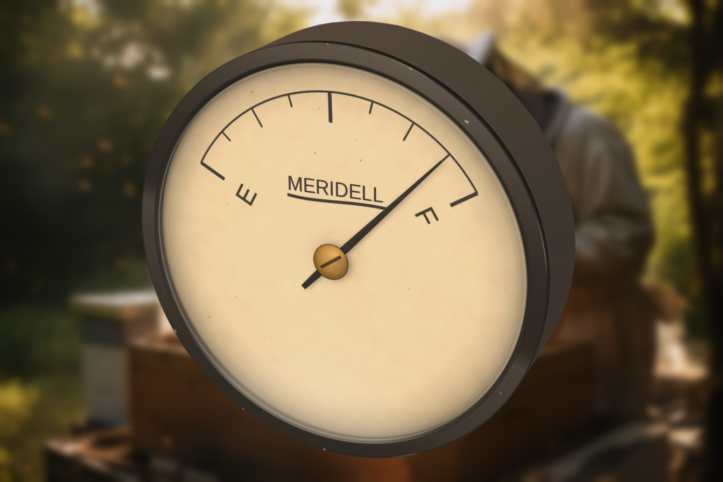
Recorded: {"value": 0.875}
